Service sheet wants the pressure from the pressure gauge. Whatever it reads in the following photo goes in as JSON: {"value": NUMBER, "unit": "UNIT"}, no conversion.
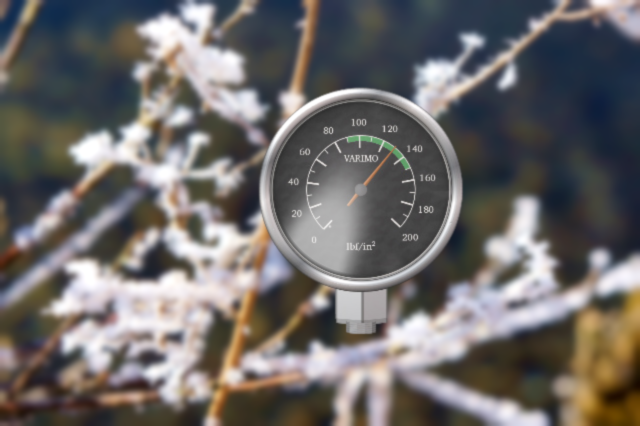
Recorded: {"value": 130, "unit": "psi"}
